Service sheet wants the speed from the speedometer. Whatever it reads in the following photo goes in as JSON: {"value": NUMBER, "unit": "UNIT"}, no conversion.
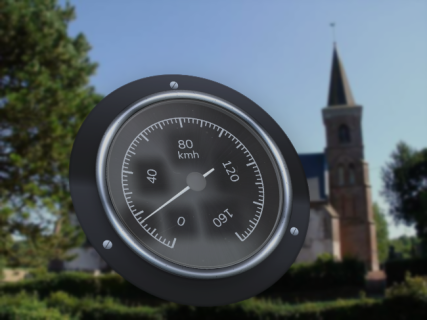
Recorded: {"value": 16, "unit": "km/h"}
